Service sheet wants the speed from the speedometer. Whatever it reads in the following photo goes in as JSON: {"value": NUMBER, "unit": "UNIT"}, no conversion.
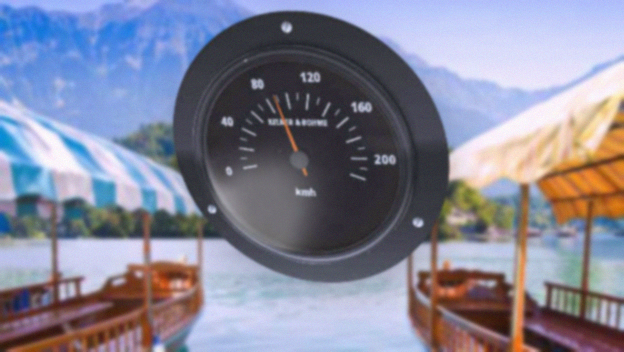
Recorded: {"value": 90, "unit": "km/h"}
